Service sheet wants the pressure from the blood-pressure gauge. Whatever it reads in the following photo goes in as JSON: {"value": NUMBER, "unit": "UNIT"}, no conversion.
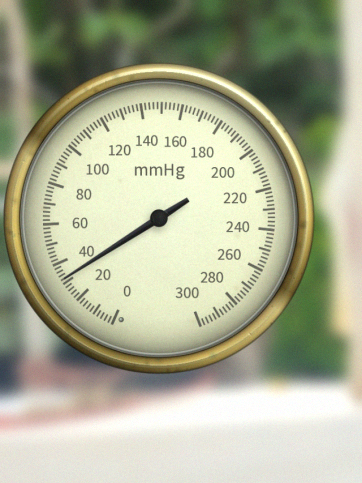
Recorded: {"value": 32, "unit": "mmHg"}
